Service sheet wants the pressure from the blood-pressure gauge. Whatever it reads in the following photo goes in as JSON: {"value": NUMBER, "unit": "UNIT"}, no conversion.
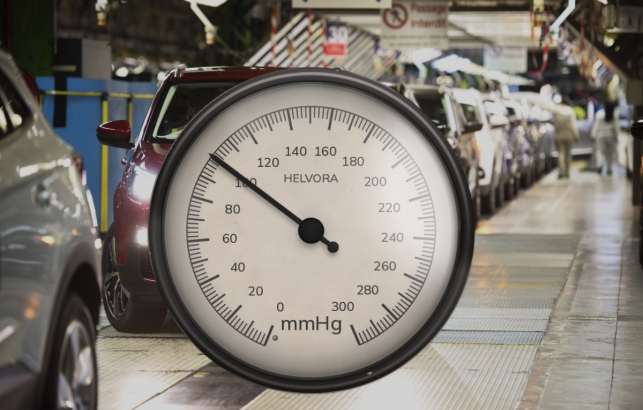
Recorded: {"value": 100, "unit": "mmHg"}
